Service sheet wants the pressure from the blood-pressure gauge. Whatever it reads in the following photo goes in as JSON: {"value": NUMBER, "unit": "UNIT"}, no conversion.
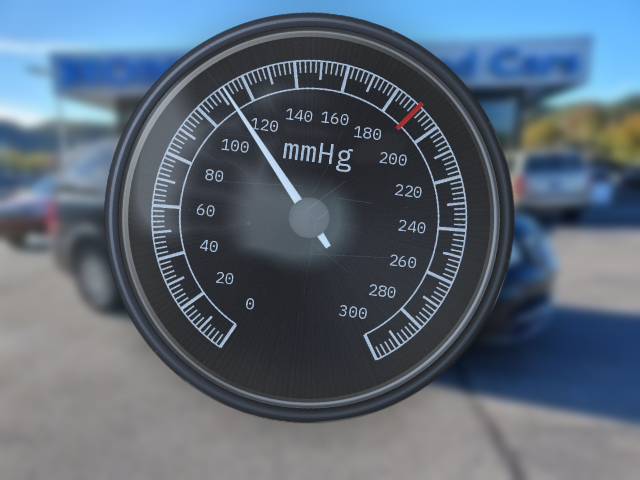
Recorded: {"value": 112, "unit": "mmHg"}
